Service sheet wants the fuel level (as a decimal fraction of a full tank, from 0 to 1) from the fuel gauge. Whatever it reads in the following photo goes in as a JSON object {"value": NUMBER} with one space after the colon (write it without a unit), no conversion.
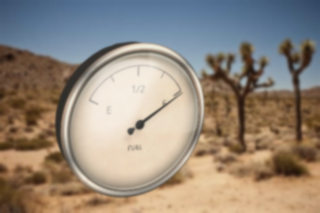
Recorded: {"value": 1}
